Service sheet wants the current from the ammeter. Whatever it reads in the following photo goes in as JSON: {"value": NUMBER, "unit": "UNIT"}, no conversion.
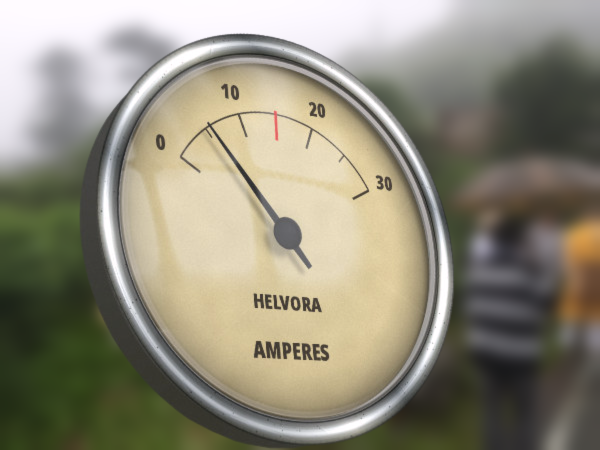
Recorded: {"value": 5, "unit": "A"}
